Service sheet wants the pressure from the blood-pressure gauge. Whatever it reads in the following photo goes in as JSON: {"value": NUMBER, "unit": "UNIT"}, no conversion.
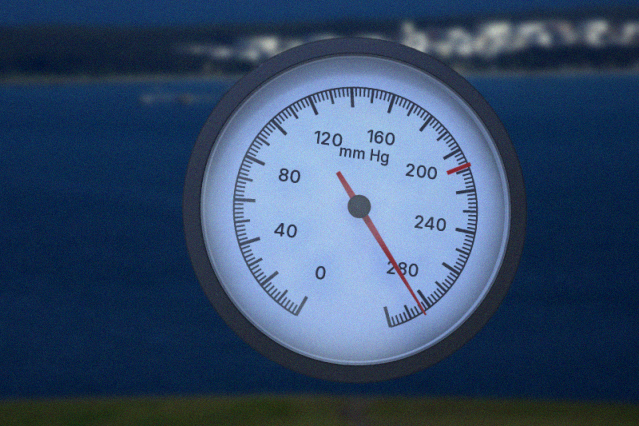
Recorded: {"value": 284, "unit": "mmHg"}
